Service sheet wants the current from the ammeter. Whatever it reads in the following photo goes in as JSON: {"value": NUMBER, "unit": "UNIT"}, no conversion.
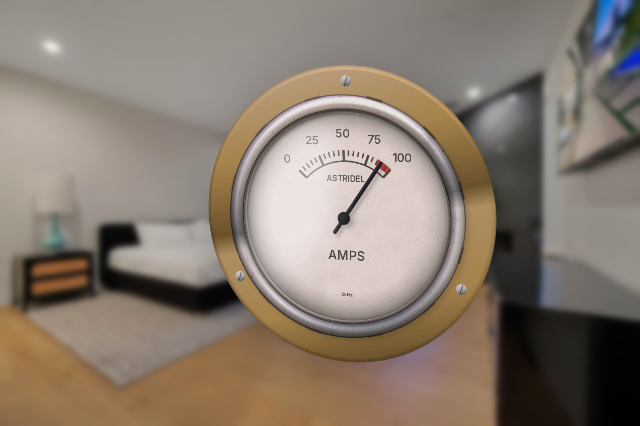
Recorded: {"value": 90, "unit": "A"}
